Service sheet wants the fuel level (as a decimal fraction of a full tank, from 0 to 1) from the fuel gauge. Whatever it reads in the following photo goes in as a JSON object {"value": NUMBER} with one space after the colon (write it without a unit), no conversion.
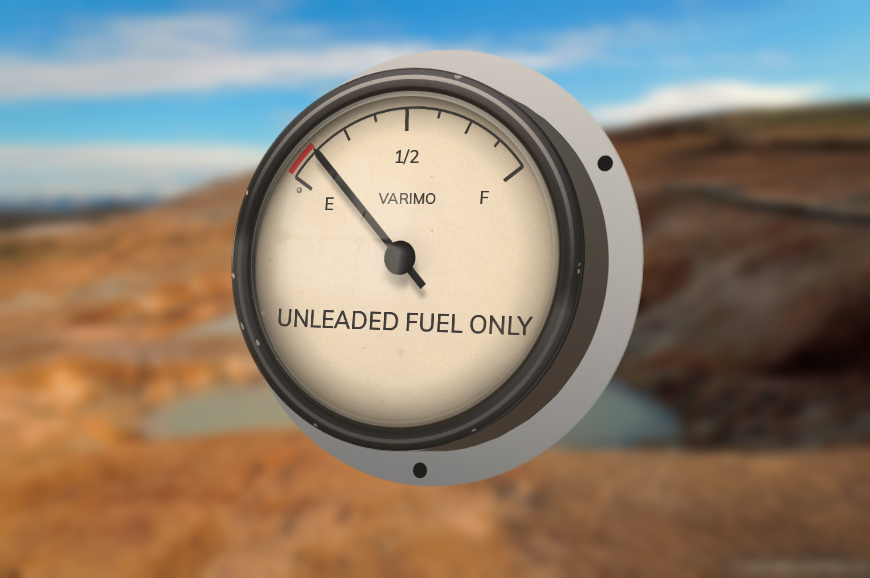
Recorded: {"value": 0.125}
